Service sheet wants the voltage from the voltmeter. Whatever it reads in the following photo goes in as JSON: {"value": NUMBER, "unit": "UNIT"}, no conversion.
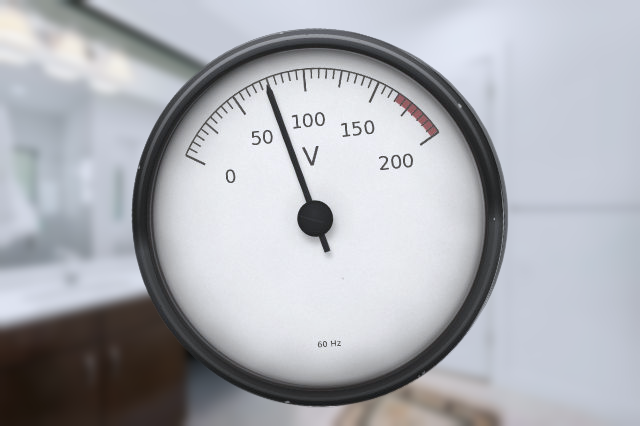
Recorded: {"value": 75, "unit": "V"}
